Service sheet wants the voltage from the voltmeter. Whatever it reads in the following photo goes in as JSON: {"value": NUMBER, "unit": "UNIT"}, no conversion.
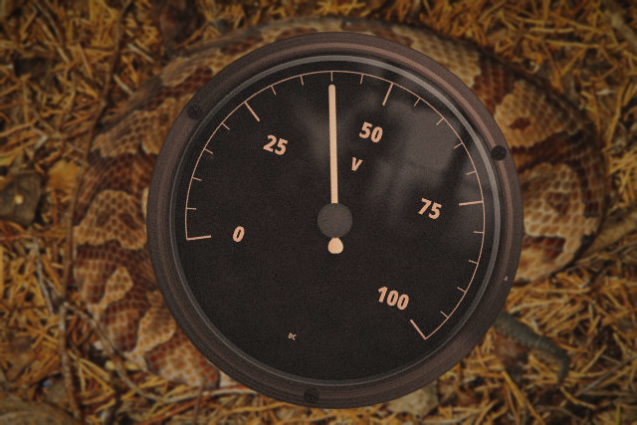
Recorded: {"value": 40, "unit": "V"}
